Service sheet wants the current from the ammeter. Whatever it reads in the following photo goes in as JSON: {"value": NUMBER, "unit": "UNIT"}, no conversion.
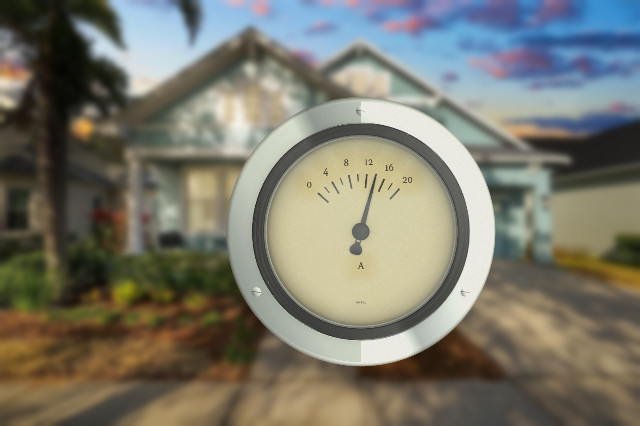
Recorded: {"value": 14, "unit": "A"}
